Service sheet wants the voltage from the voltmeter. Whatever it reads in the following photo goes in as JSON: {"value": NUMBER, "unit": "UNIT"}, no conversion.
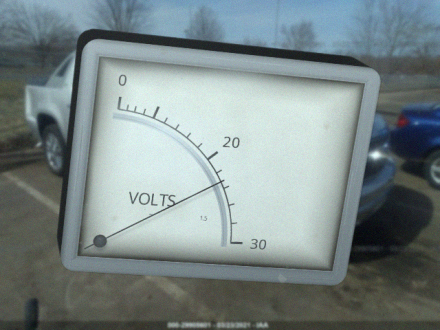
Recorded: {"value": 23, "unit": "V"}
